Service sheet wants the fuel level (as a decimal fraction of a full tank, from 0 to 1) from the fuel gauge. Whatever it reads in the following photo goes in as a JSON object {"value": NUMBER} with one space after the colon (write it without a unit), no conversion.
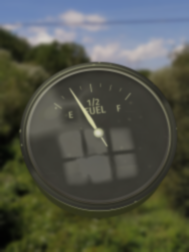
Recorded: {"value": 0.25}
